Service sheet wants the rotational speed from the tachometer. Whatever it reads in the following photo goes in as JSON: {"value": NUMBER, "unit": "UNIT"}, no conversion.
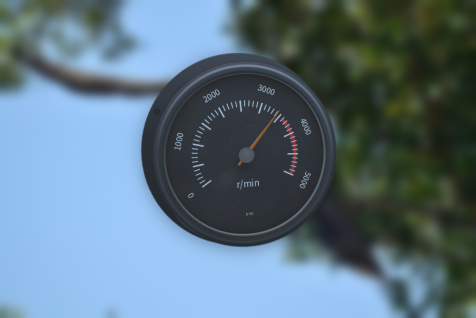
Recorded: {"value": 3400, "unit": "rpm"}
